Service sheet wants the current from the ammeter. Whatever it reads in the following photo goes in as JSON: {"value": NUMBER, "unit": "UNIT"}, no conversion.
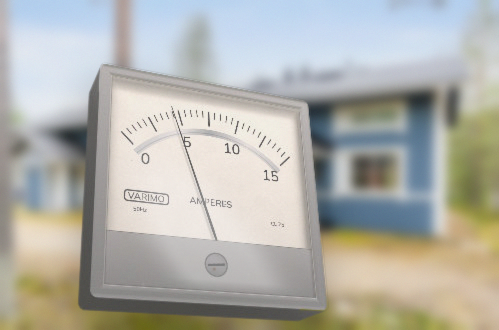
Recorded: {"value": 4.5, "unit": "A"}
